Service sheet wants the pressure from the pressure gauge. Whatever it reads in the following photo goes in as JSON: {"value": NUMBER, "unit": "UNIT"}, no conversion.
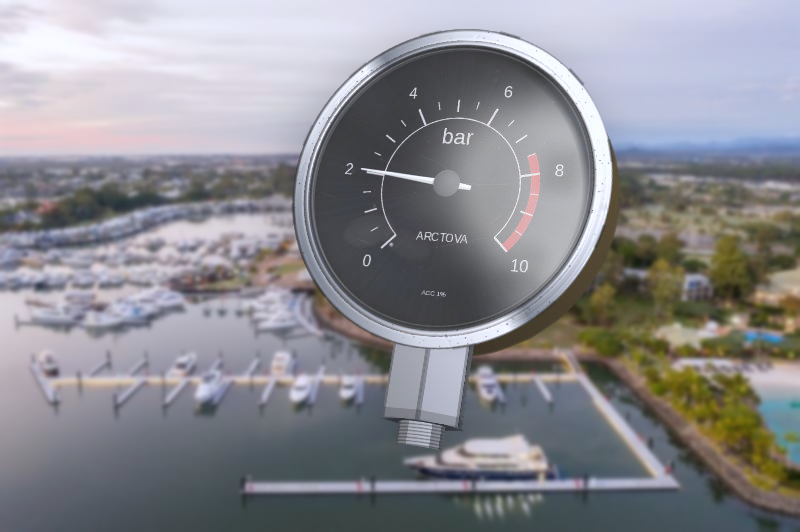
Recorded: {"value": 2, "unit": "bar"}
